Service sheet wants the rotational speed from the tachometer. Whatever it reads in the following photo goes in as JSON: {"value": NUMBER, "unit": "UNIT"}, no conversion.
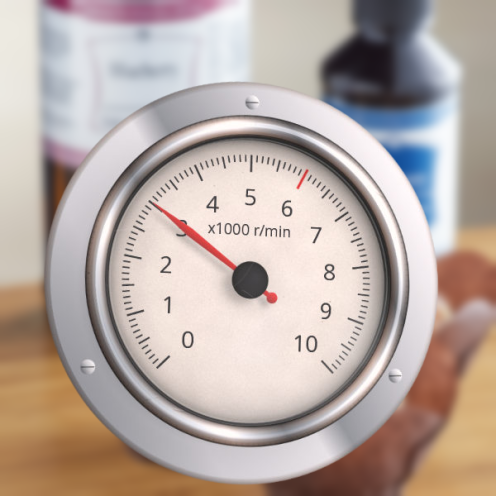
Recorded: {"value": 3000, "unit": "rpm"}
